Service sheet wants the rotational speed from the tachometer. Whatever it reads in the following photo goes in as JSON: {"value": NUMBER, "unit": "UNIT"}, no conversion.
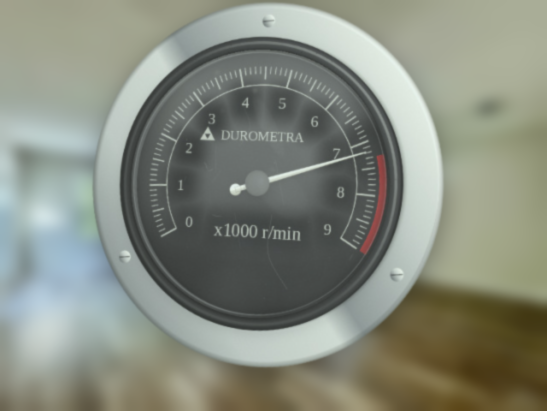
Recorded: {"value": 7200, "unit": "rpm"}
